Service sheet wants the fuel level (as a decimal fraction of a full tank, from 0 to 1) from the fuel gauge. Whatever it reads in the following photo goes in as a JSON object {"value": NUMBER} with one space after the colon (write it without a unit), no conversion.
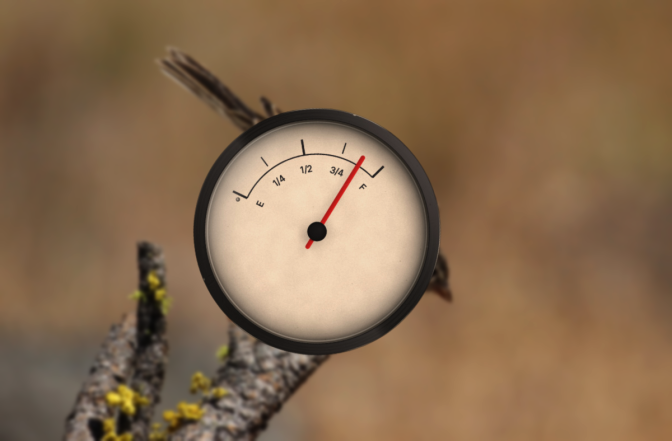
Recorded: {"value": 0.875}
